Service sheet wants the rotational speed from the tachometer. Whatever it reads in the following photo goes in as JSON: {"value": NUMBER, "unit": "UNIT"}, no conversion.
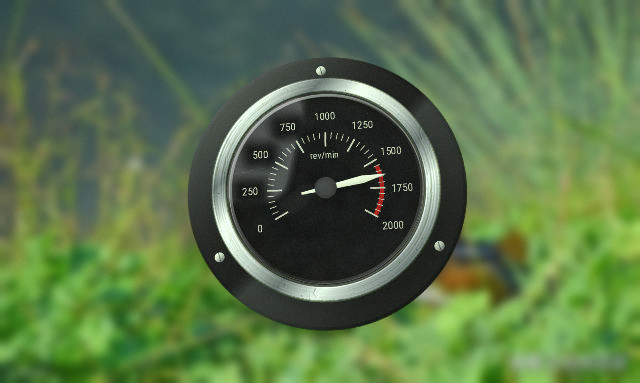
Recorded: {"value": 1650, "unit": "rpm"}
